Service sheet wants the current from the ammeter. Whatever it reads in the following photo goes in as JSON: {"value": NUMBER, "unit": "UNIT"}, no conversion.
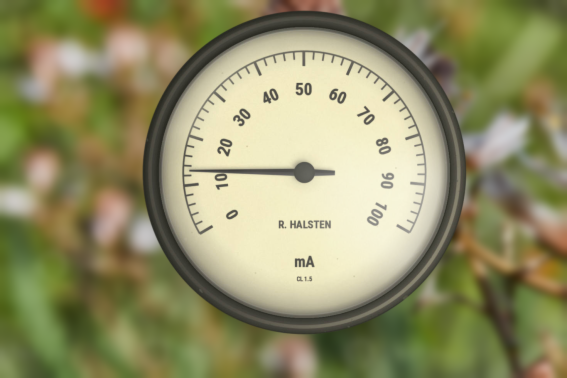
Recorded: {"value": 13, "unit": "mA"}
